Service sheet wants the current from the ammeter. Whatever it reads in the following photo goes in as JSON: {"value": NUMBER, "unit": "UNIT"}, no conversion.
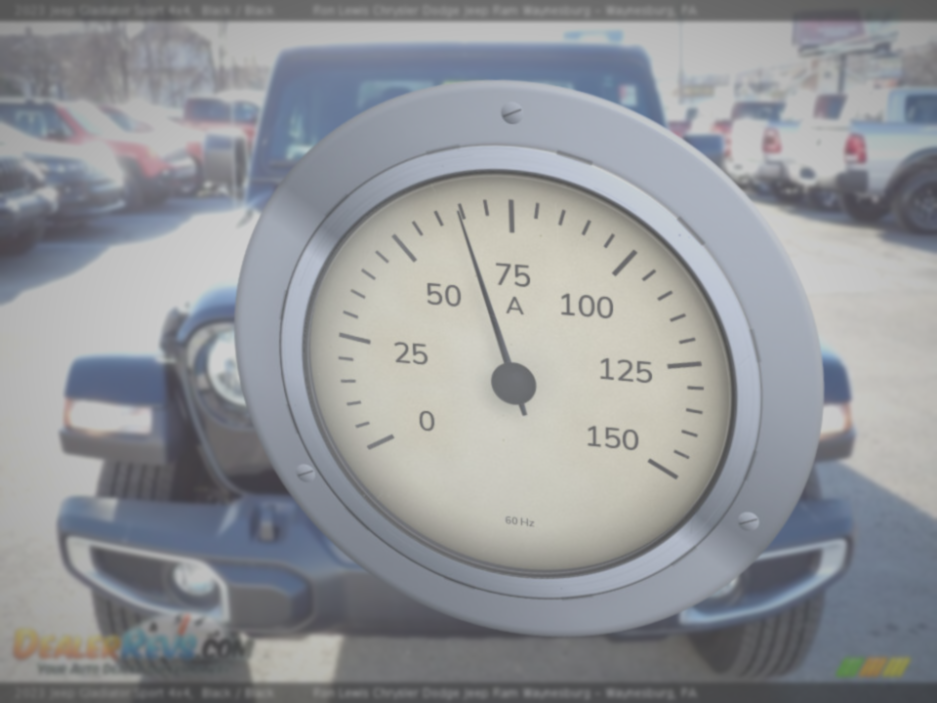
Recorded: {"value": 65, "unit": "A"}
